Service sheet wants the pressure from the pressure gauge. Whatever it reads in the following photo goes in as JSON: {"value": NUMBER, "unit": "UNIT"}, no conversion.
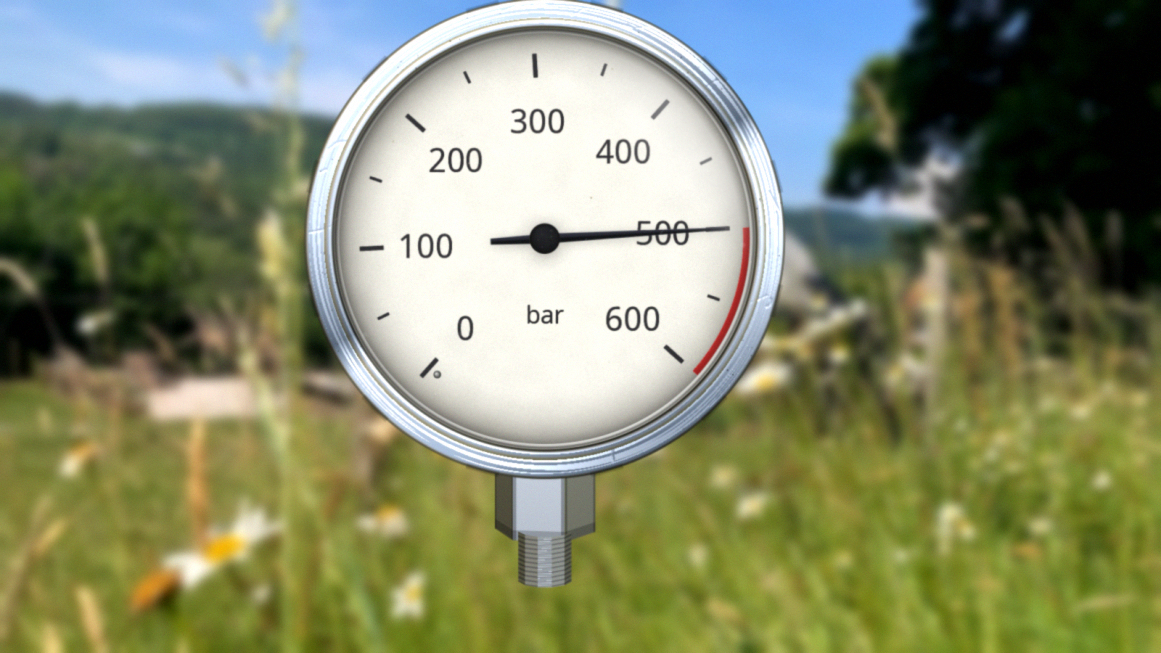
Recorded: {"value": 500, "unit": "bar"}
